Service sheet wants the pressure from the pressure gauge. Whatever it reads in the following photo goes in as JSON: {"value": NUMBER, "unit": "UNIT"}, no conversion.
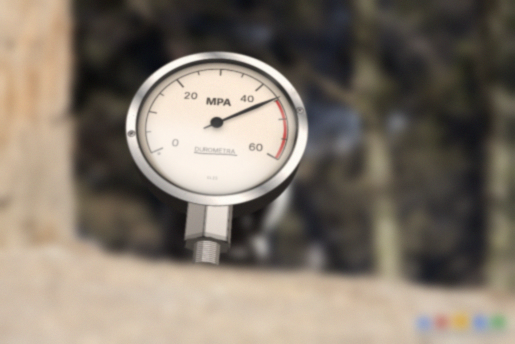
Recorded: {"value": 45, "unit": "MPa"}
